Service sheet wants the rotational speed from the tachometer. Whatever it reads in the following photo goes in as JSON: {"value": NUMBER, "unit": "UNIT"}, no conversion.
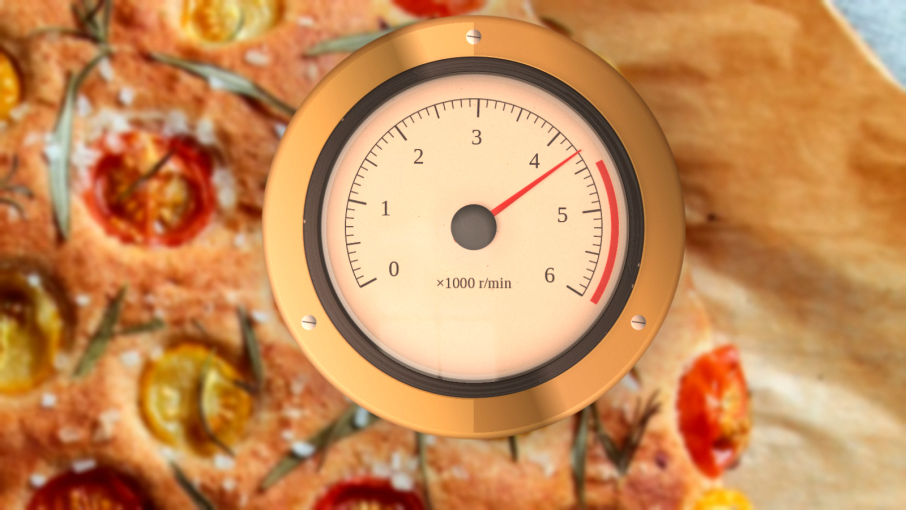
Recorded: {"value": 4300, "unit": "rpm"}
